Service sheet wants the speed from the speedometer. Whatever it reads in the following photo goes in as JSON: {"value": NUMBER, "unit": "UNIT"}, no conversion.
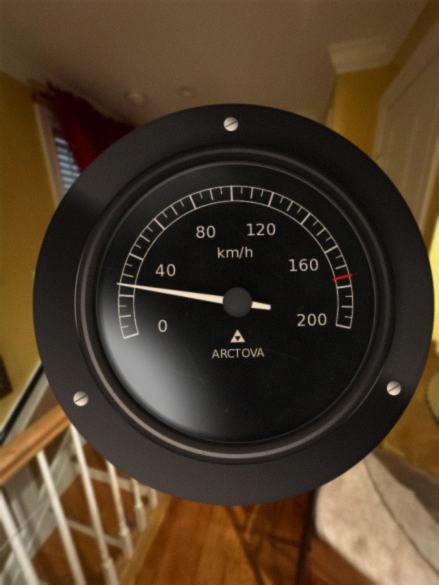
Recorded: {"value": 25, "unit": "km/h"}
